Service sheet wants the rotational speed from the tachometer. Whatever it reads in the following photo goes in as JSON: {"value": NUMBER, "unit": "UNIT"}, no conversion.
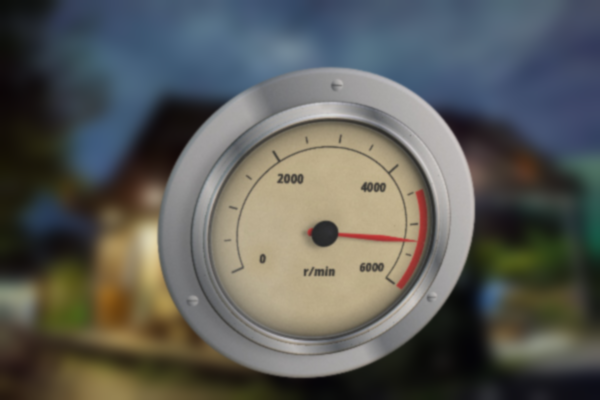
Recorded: {"value": 5250, "unit": "rpm"}
